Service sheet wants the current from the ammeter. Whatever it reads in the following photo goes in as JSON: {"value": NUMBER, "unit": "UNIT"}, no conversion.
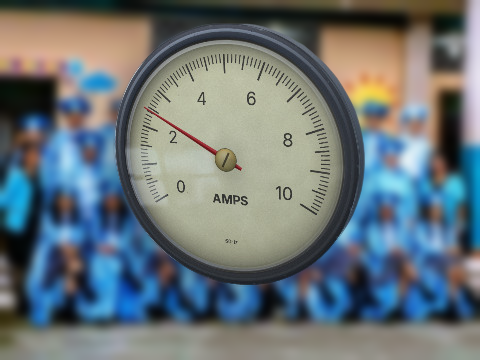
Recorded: {"value": 2.5, "unit": "A"}
